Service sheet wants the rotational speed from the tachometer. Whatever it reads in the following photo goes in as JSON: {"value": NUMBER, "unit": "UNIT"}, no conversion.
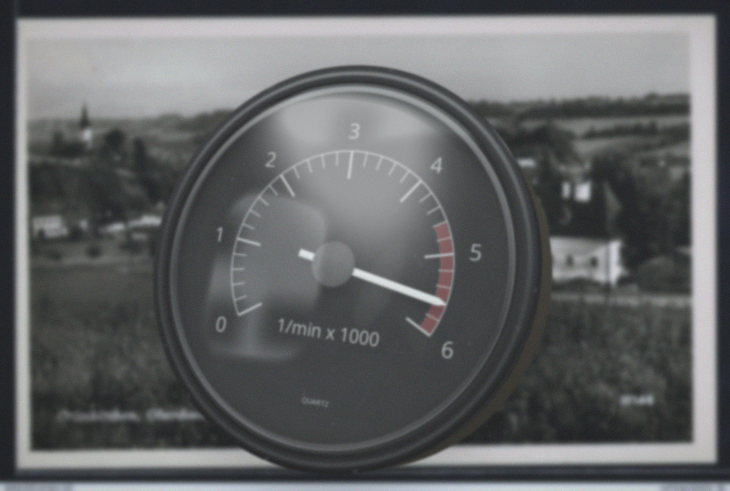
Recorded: {"value": 5600, "unit": "rpm"}
